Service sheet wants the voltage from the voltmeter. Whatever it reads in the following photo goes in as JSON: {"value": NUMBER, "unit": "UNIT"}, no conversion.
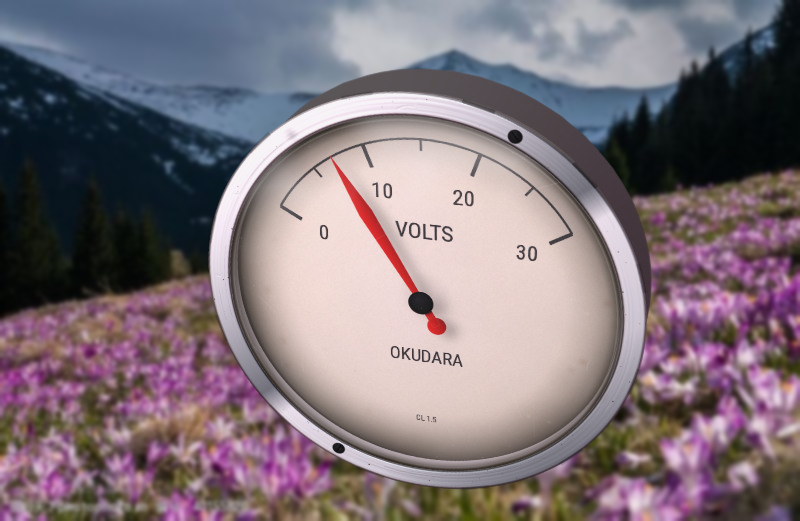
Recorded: {"value": 7.5, "unit": "V"}
